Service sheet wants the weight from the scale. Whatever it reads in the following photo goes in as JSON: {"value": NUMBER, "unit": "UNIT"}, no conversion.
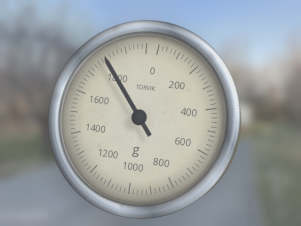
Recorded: {"value": 1800, "unit": "g"}
